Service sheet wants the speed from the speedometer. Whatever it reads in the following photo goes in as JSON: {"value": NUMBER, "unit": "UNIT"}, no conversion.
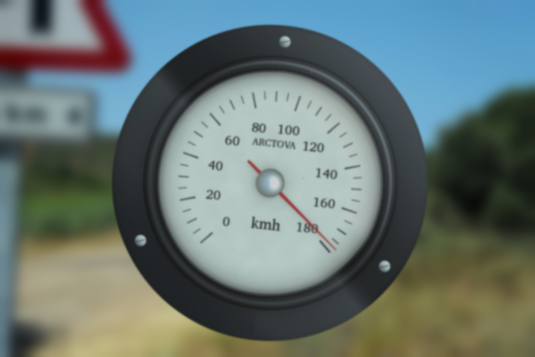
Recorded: {"value": 177.5, "unit": "km/h"}
